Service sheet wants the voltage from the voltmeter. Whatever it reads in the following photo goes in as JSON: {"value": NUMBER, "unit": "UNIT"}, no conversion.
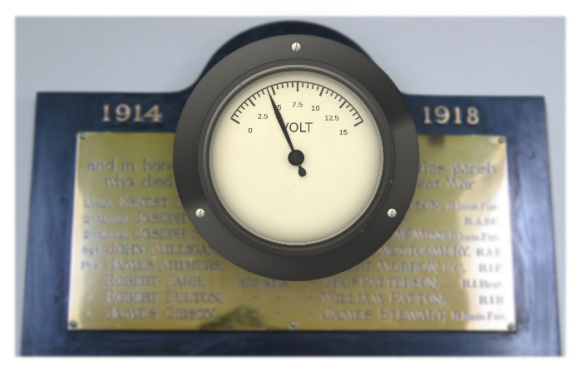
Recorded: {"value": 4.5, "unit": "V"}
